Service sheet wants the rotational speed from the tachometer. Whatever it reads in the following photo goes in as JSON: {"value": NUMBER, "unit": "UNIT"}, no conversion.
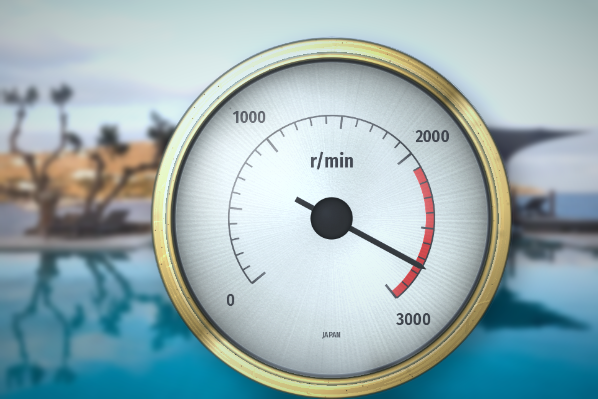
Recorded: {"value": 2750, "unit": "rpm"}
